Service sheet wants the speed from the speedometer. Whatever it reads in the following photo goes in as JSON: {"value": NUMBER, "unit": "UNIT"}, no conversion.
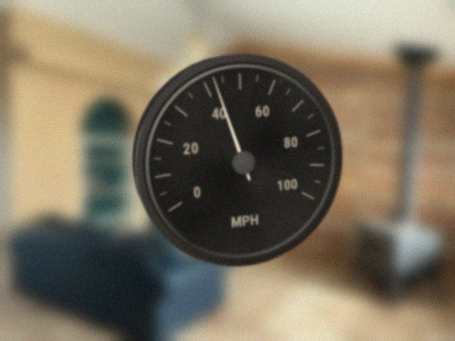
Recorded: {"value": 42.5, "unit": "mph"}
